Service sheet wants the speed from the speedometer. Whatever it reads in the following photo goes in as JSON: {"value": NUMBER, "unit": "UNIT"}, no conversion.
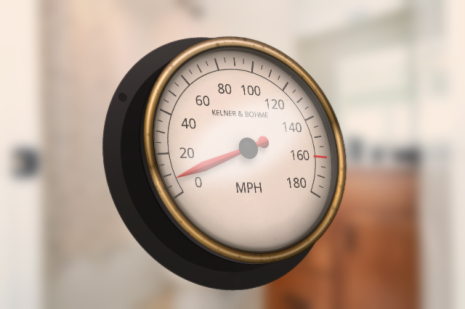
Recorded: {"value": 7.5, "unit": "mph"}
